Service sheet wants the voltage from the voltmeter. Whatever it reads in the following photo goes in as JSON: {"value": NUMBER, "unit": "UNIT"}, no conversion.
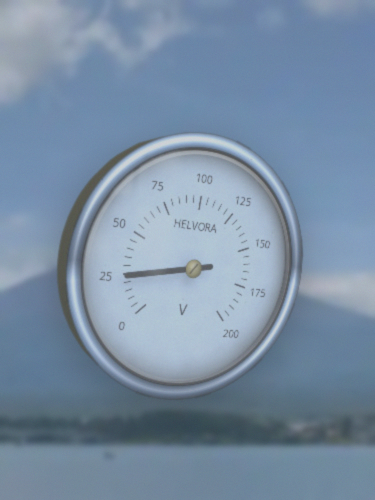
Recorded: {"value": 25, "unit": "V"}
